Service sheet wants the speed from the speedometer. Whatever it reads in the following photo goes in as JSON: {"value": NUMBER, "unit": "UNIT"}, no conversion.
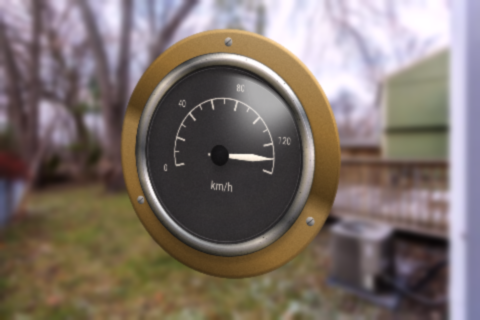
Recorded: {"value": 130, "unit": "km/h"}
